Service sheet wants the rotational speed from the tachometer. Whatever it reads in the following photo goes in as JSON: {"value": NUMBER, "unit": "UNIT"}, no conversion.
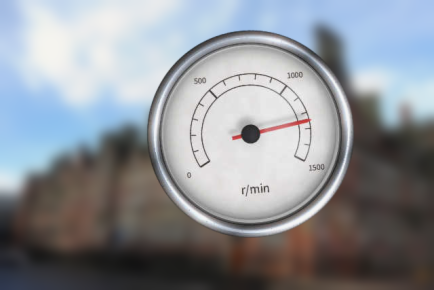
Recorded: {"value": 1250, "unit": "rpm"}
